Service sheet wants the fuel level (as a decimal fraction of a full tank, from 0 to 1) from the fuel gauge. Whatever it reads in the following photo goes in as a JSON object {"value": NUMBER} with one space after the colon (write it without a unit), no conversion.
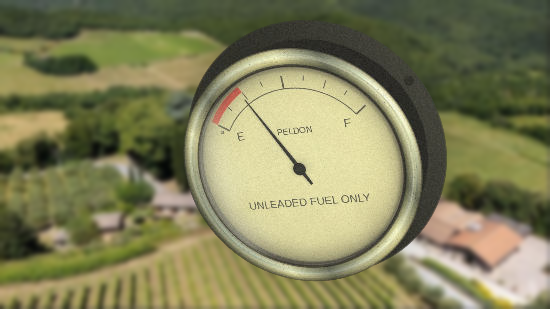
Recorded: {"value": 0.25}
